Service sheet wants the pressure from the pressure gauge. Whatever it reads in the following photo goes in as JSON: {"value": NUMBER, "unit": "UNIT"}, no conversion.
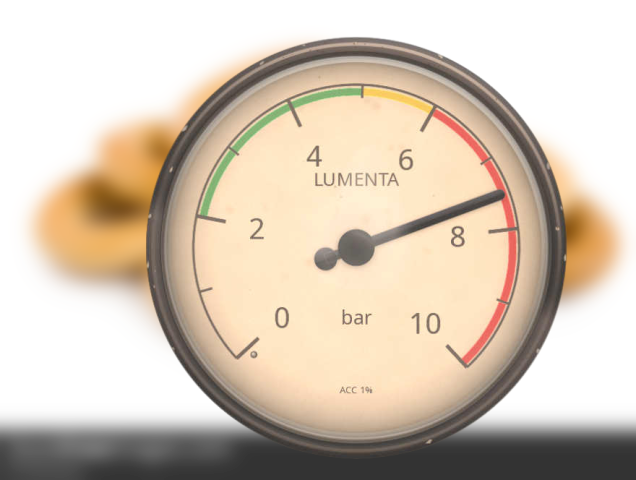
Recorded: {"value": 7.5, "unit": "bar"}
